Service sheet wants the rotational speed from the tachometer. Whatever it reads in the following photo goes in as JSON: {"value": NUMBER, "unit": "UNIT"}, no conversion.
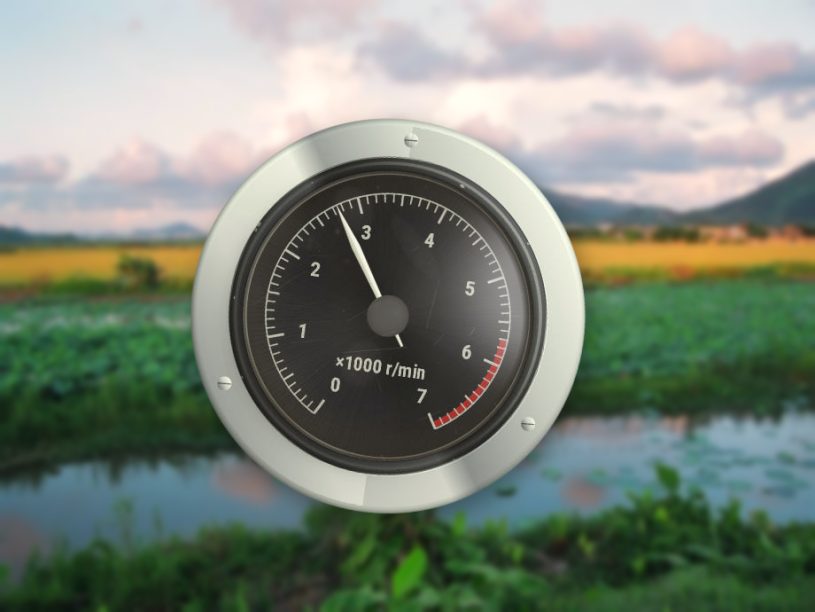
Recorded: {"value": 2750, "unit": "rpm"}
